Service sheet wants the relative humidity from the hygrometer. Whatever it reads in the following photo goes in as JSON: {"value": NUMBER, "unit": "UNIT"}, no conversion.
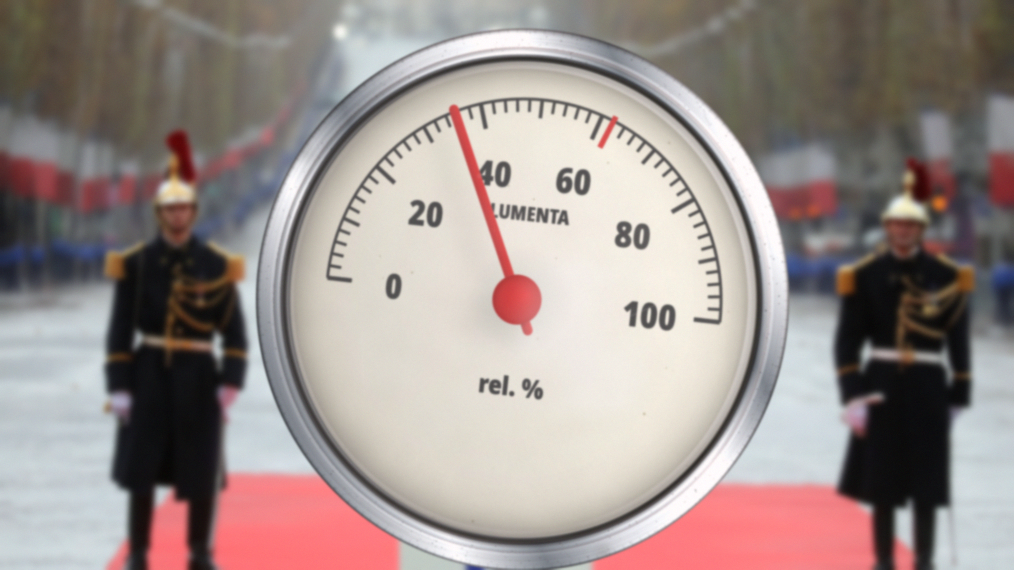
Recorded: {"value": 36, "unit": "%"}
